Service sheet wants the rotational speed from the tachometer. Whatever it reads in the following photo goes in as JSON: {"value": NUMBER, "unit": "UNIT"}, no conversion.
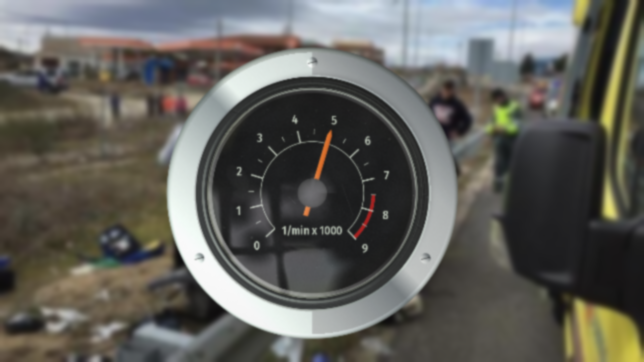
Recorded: {"value": 5000, "unit": "rpm"}
